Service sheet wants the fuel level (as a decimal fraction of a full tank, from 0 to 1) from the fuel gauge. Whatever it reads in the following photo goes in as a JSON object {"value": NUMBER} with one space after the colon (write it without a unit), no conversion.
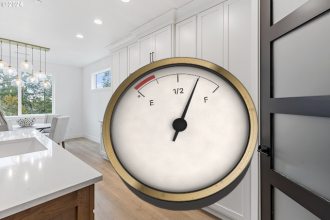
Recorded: {"value": 0.75}
